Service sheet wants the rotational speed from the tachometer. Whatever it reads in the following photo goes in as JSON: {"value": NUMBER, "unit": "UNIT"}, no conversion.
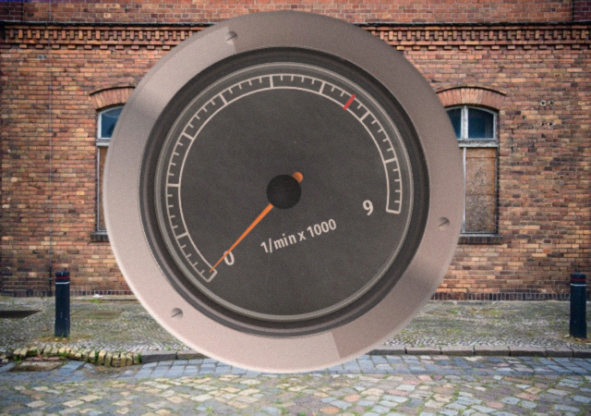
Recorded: {"value": 100, "unit": "rpm"}
